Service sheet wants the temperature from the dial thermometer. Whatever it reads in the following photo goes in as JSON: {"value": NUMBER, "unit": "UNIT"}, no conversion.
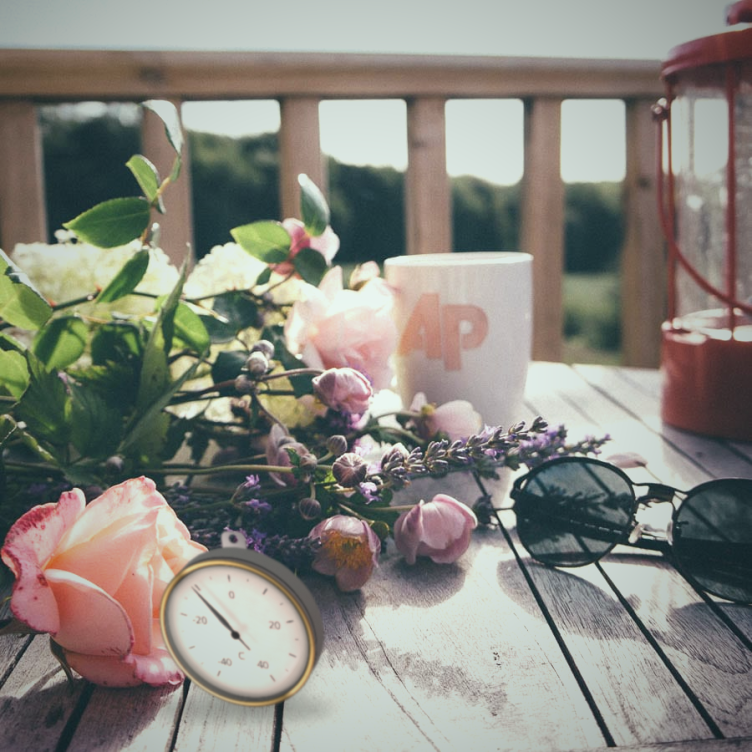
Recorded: {"value": -10, "unit": "°C"}
